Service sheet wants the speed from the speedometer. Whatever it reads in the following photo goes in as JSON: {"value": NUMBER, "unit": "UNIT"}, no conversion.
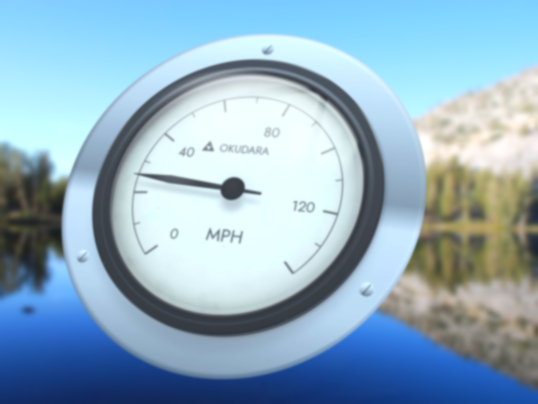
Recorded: {"value": 25, "unit": "mph"}
